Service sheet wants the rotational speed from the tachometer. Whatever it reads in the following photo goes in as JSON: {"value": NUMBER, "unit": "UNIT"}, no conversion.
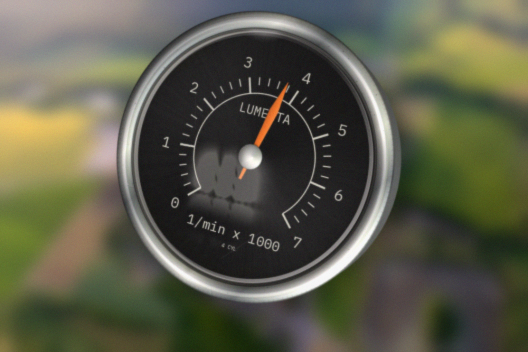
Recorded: {"value": 3800, "unit": "rpm"}
